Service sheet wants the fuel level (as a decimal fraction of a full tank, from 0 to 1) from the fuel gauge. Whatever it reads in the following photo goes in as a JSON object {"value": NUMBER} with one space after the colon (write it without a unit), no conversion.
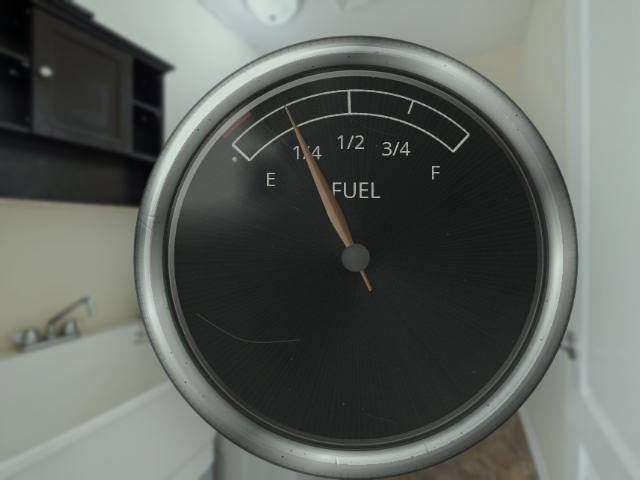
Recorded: {"value": 0.25}
